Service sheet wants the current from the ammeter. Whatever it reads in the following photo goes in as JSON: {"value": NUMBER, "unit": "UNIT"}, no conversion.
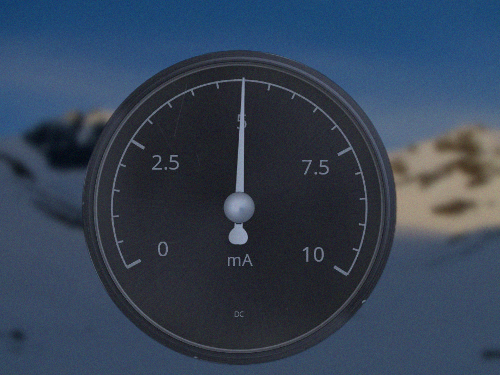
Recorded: {"value": 5, "unit": "mA"}
